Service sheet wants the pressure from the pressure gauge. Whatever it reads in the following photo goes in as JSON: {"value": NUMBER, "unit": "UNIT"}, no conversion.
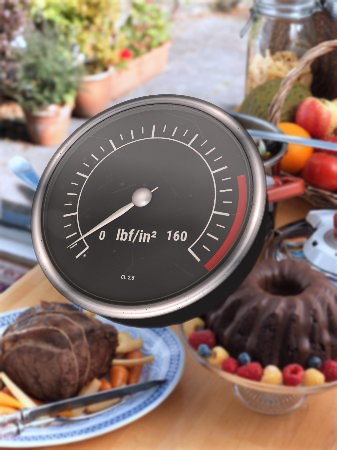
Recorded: {"value": 5, "unit": "psi"}
